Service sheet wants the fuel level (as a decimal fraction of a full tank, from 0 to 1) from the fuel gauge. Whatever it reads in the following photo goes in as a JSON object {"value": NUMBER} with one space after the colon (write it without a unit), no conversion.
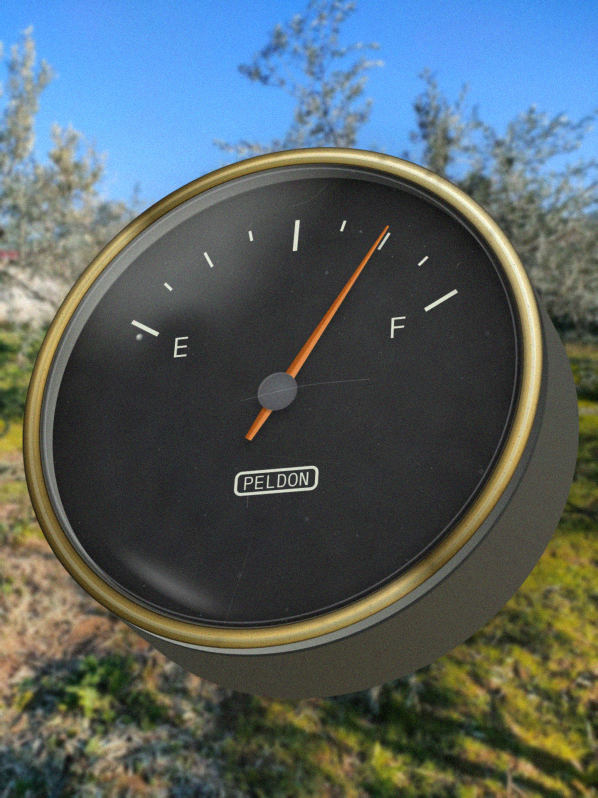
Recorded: {"value": 0.75}
